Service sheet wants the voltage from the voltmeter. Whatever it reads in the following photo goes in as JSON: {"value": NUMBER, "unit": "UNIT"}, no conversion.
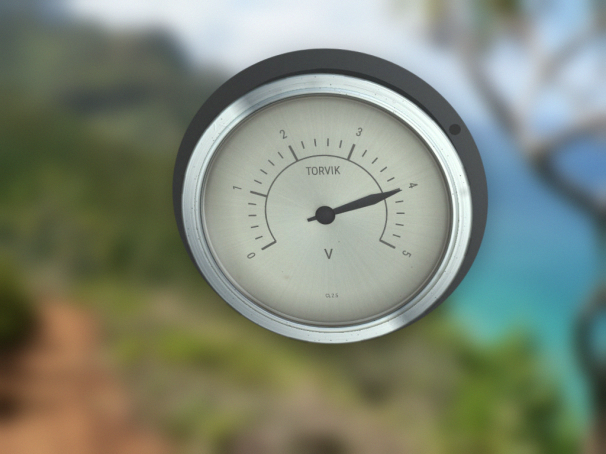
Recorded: {"value": 4, "unit": "V"}
